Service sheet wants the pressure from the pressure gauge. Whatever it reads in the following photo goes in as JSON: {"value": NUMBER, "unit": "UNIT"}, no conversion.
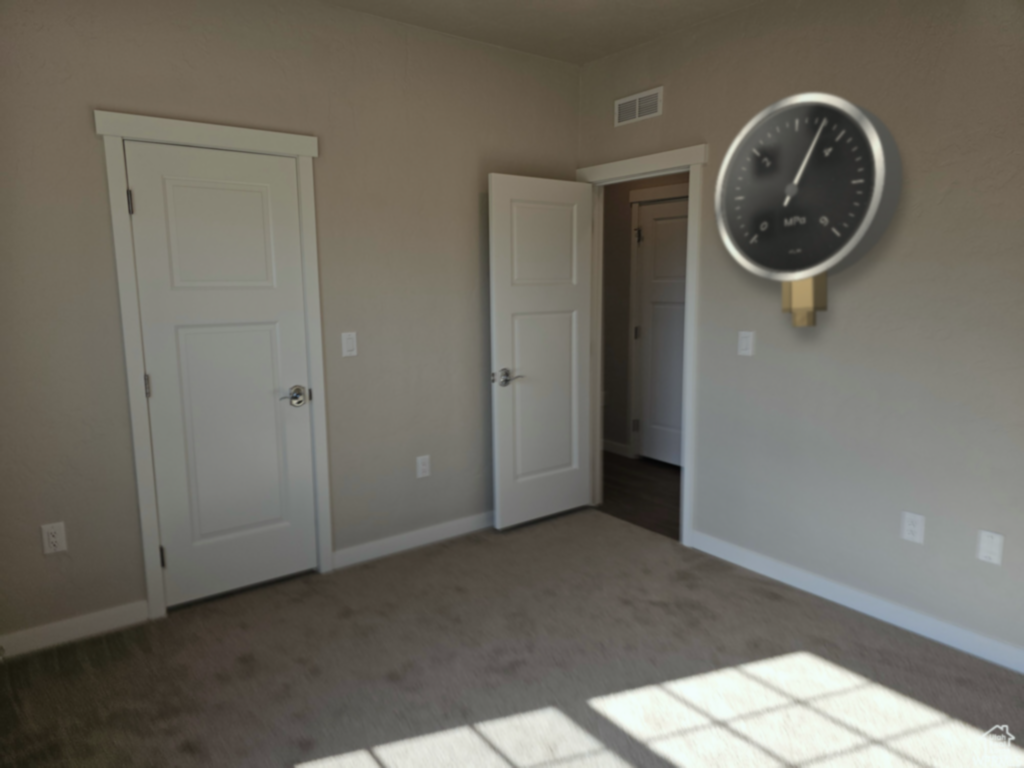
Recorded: {"value": 3.6, "unit": "MPa"}
